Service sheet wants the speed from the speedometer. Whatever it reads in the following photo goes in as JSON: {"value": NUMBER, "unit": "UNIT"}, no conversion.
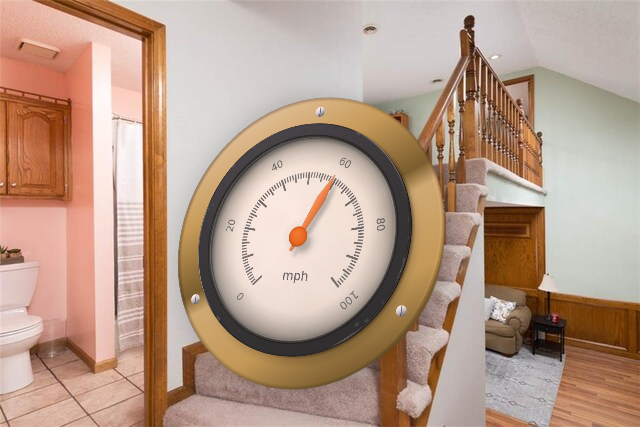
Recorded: {"value": 60, "unit": "mph"}
